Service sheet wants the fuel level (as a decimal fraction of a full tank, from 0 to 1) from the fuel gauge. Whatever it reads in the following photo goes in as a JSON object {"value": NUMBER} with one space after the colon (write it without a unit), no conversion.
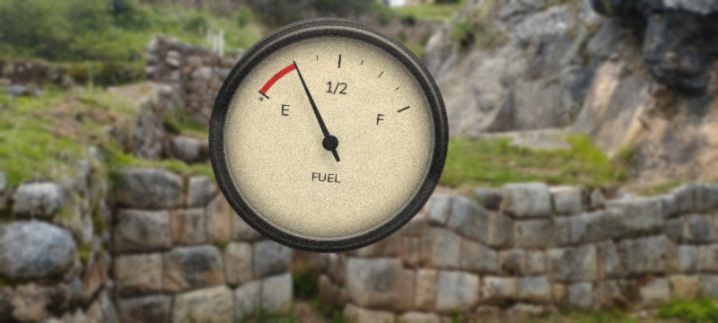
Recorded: {"value": 0.25}
